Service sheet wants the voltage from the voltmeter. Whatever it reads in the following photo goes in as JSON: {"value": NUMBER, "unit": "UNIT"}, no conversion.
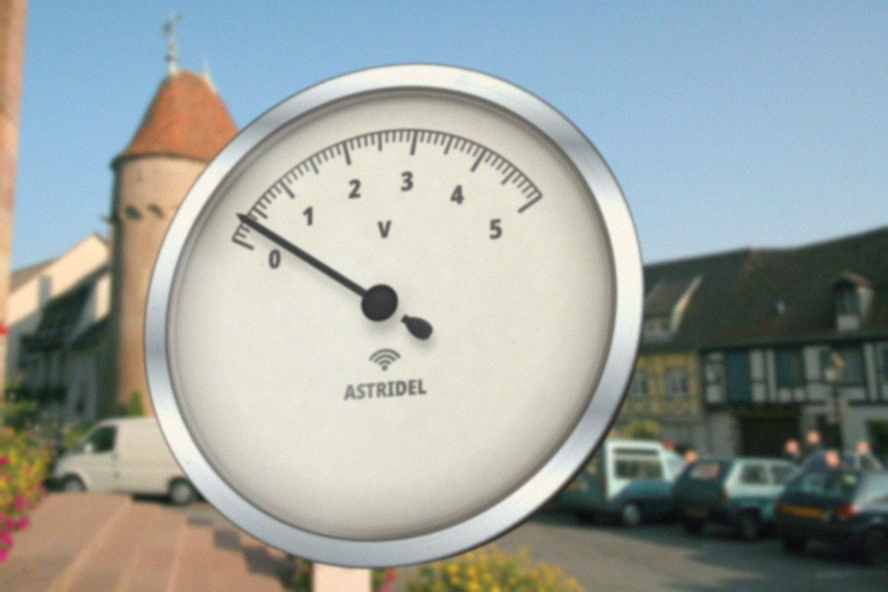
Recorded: {"value": 0.3, "unit": "V"}
